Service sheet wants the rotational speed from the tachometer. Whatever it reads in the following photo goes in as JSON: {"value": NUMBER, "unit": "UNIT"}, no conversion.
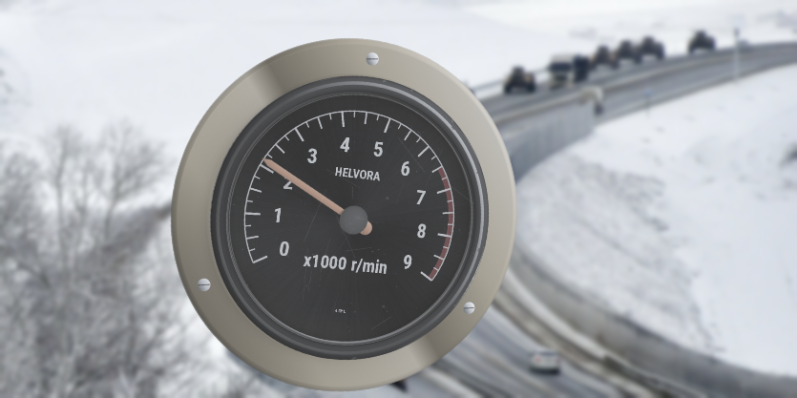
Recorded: {"value": 2125, "unit": "rpm"}
